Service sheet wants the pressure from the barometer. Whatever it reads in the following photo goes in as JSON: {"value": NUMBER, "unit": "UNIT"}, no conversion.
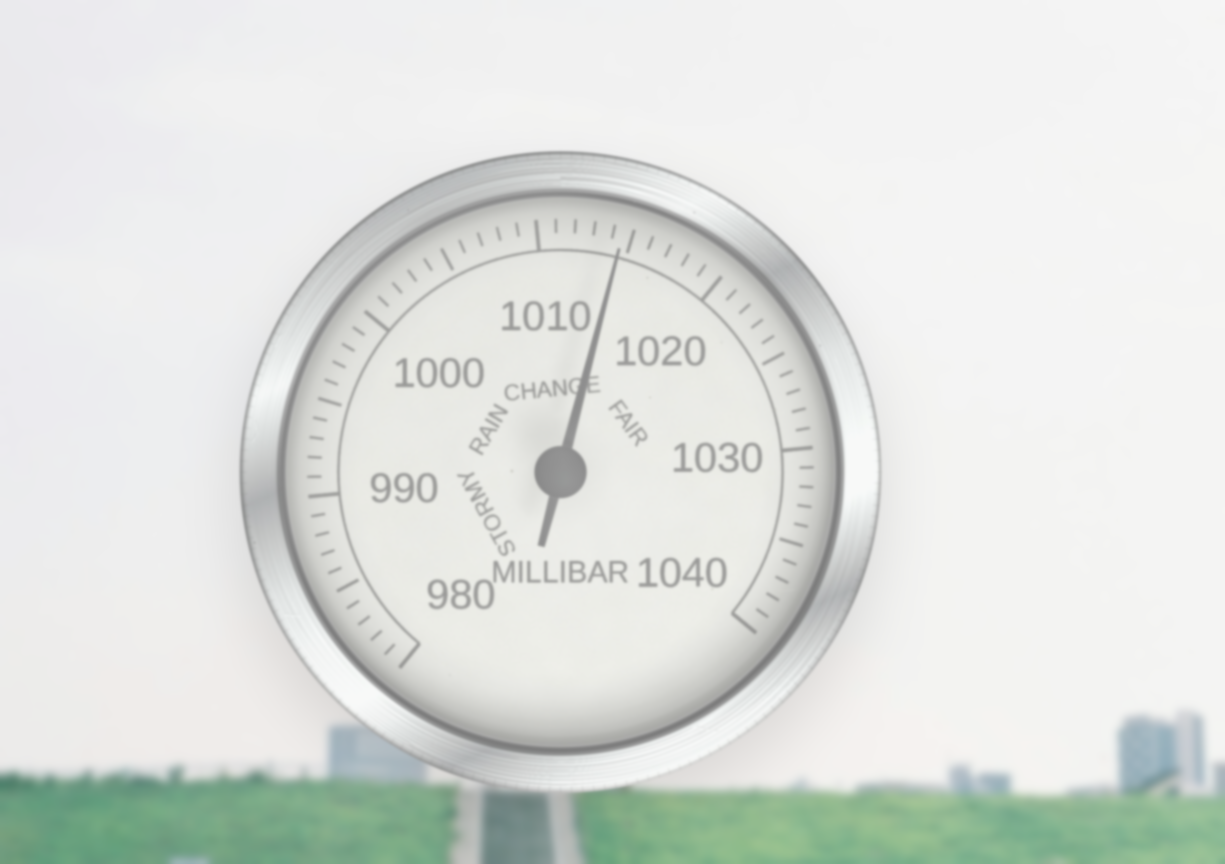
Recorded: {"value": 1014.5, "unit": "mbar"}
